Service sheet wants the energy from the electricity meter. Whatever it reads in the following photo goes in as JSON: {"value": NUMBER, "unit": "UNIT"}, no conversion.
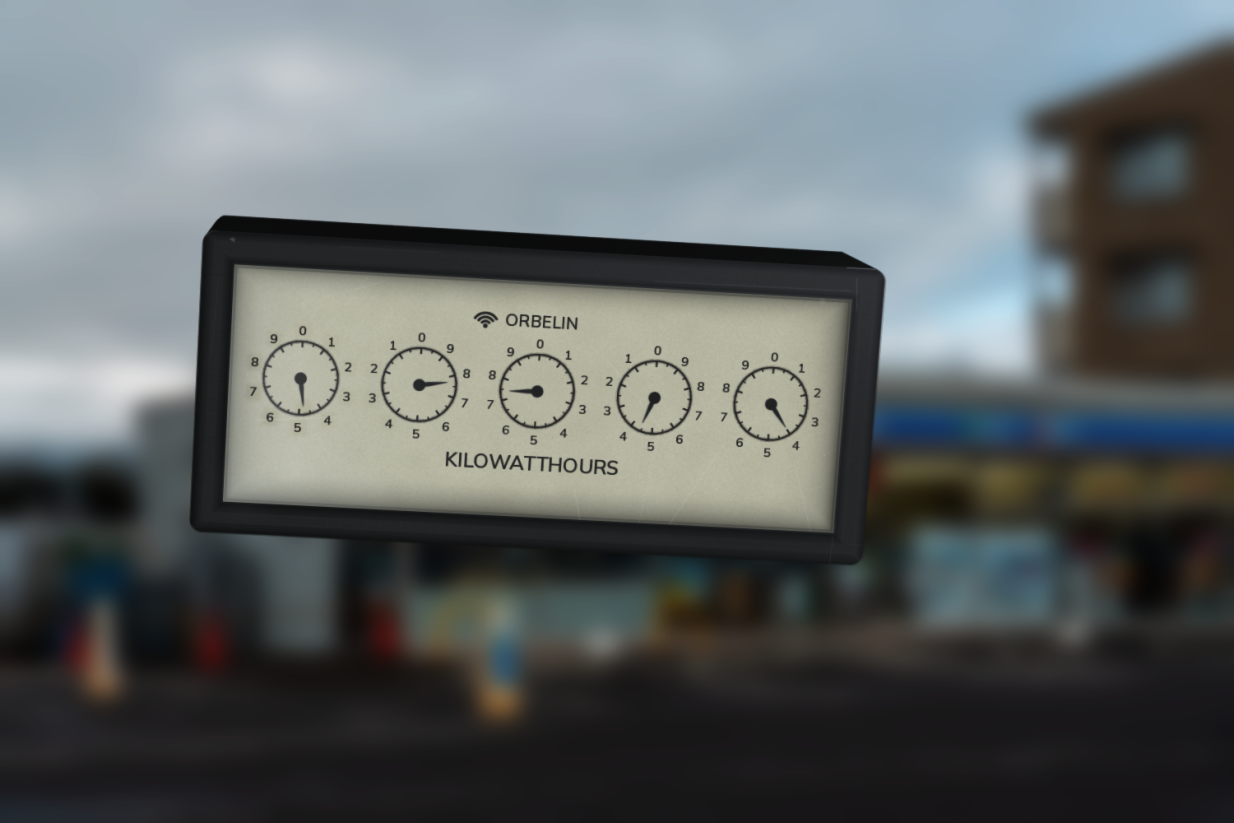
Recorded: {"value": 47744, "unit": "kWh"}
